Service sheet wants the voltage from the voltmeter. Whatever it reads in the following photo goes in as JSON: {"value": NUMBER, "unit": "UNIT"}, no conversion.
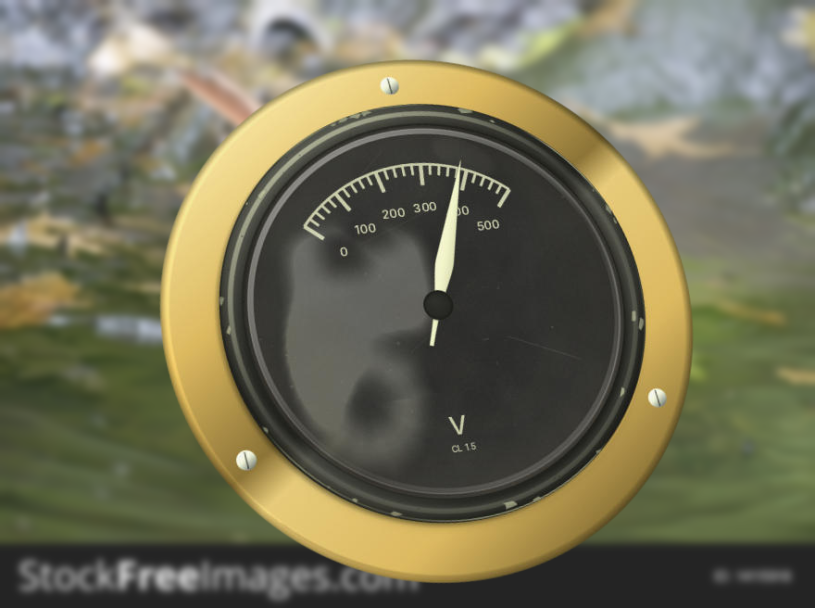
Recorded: {"value": 380, "unit": "V"}
